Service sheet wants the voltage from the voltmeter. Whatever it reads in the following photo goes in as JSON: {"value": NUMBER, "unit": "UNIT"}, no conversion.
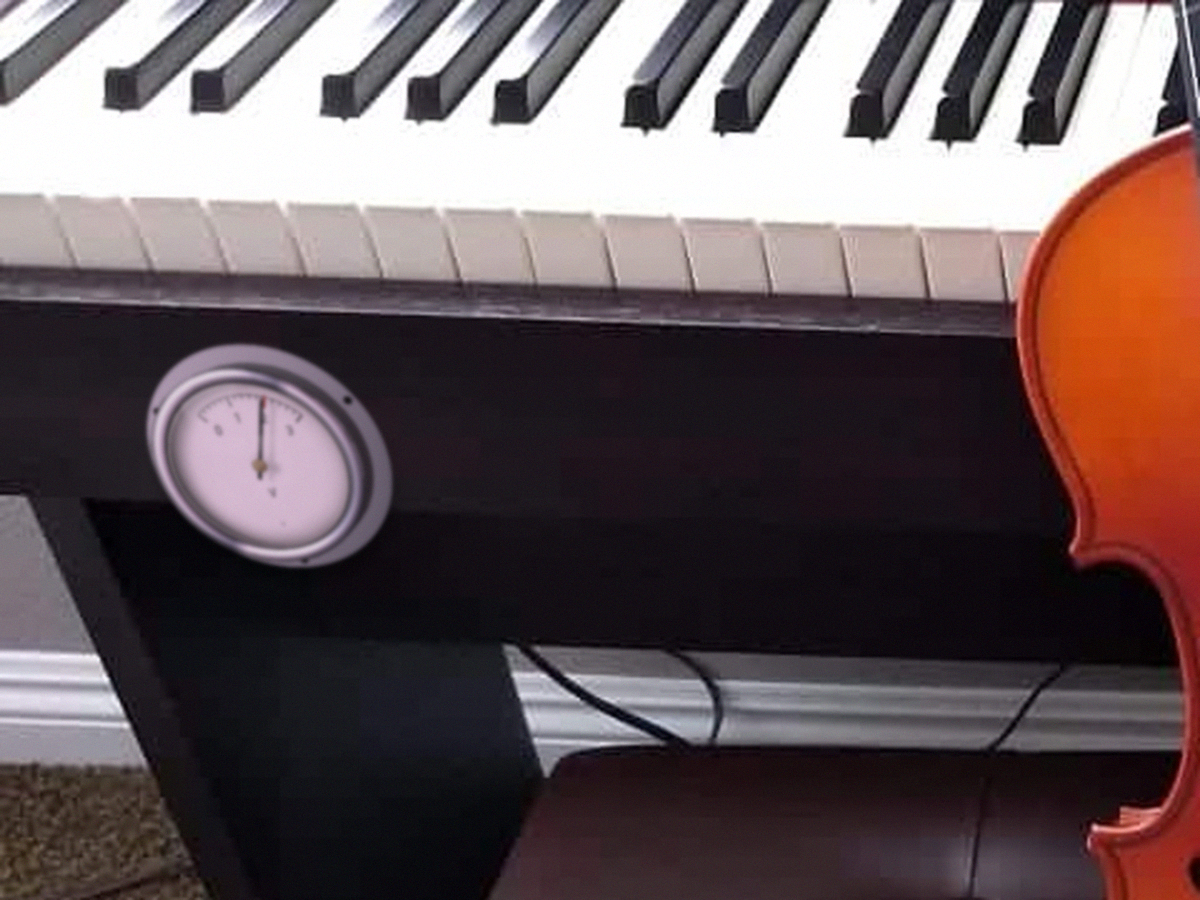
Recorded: {"value": 2, "unit": "V"}
